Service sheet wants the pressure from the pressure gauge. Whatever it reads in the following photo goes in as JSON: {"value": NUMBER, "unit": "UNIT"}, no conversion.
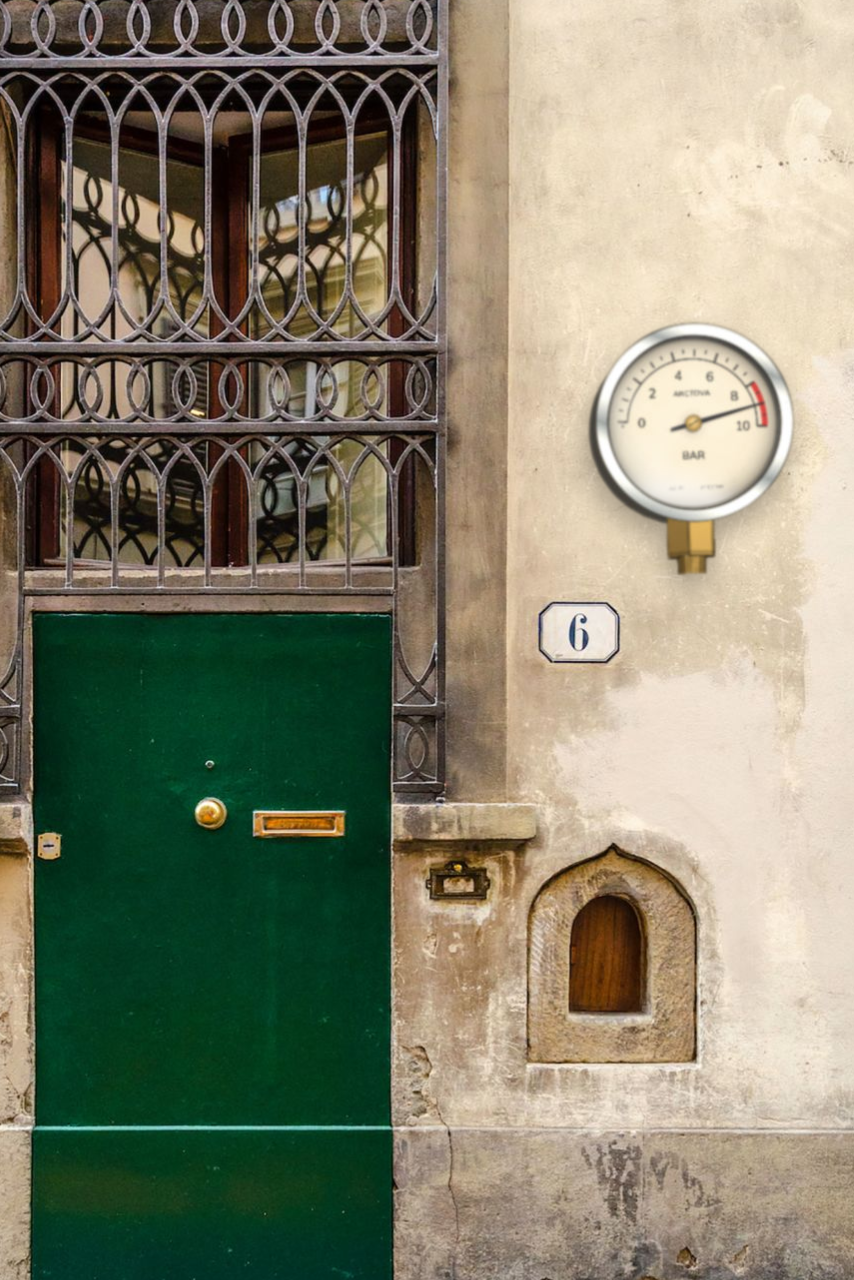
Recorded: {"value": 9, "unit": "bar"}
